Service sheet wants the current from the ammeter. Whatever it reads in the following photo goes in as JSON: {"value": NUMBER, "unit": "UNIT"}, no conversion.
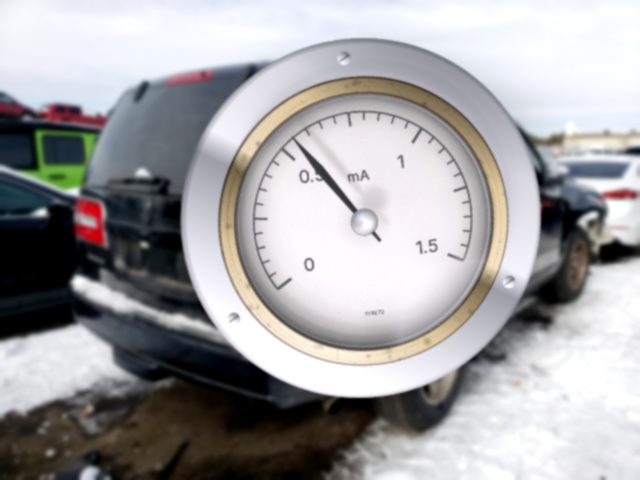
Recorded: {"value": 0.55, "unit": "mA"}
